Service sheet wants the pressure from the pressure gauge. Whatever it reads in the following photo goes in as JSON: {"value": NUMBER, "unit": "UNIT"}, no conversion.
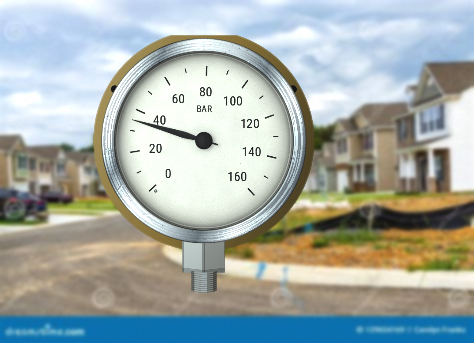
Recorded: {"value": 35, "unit": "bar"}
